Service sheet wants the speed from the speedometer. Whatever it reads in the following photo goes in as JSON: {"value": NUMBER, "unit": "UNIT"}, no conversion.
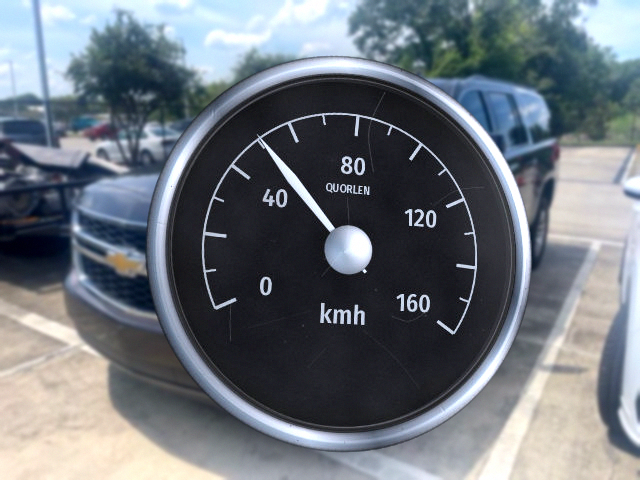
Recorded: {"value": 50, "unit": "km/h"}
